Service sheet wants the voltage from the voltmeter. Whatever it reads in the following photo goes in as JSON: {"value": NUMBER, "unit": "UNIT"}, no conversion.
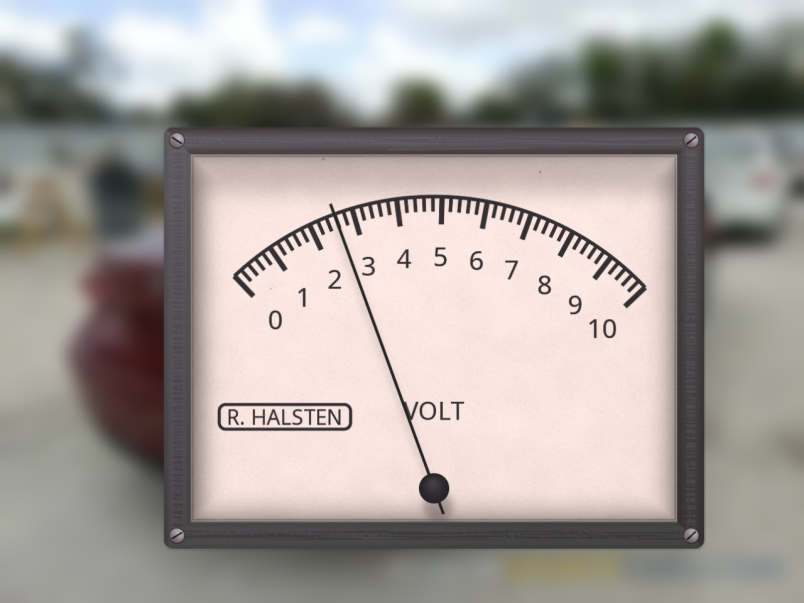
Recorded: {"value": 2.6, "unit": "V"}
